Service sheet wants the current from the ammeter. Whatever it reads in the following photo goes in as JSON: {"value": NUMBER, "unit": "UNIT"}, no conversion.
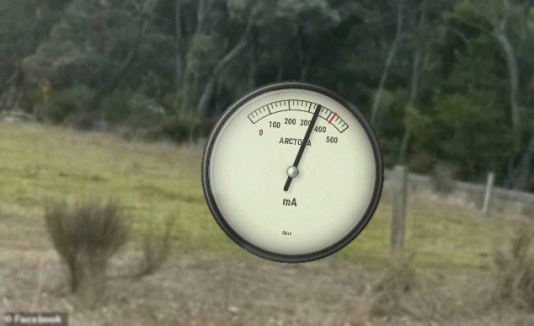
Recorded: {"value": 340, "unit": "mA"}
